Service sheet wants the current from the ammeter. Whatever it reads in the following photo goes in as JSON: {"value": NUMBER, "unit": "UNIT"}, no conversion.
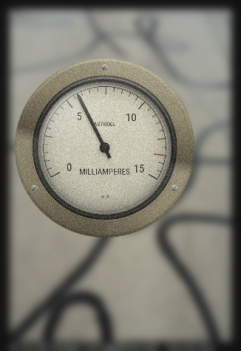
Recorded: {"value": 5.75, "unit": "mA"}
